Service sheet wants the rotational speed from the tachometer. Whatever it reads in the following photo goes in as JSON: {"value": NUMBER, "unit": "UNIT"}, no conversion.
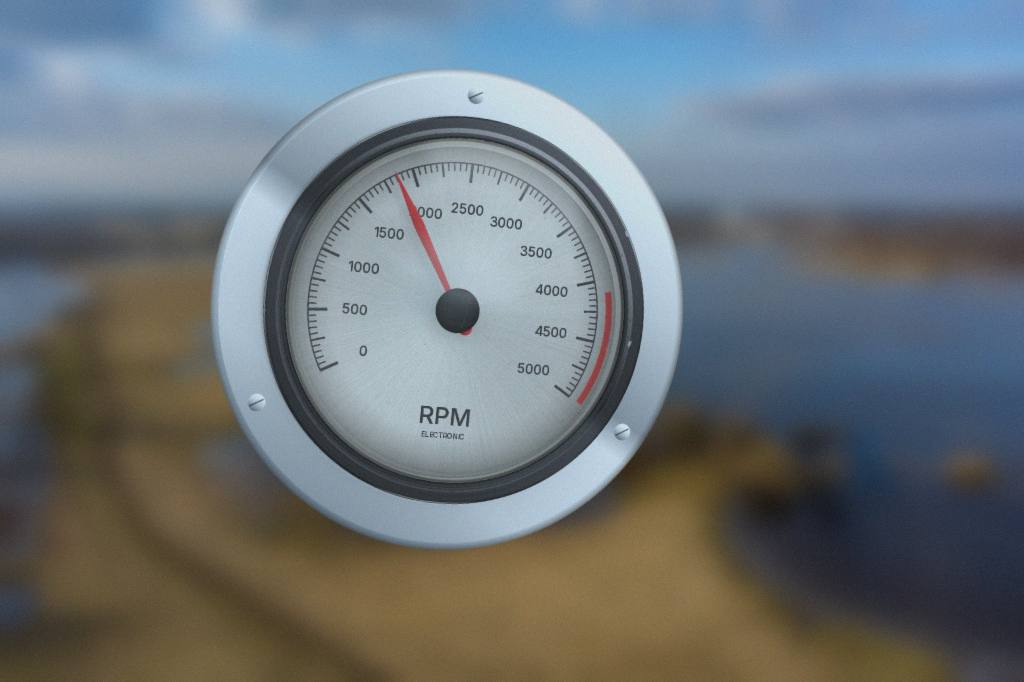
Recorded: {"value": 1850, "unit": "rpm"}
